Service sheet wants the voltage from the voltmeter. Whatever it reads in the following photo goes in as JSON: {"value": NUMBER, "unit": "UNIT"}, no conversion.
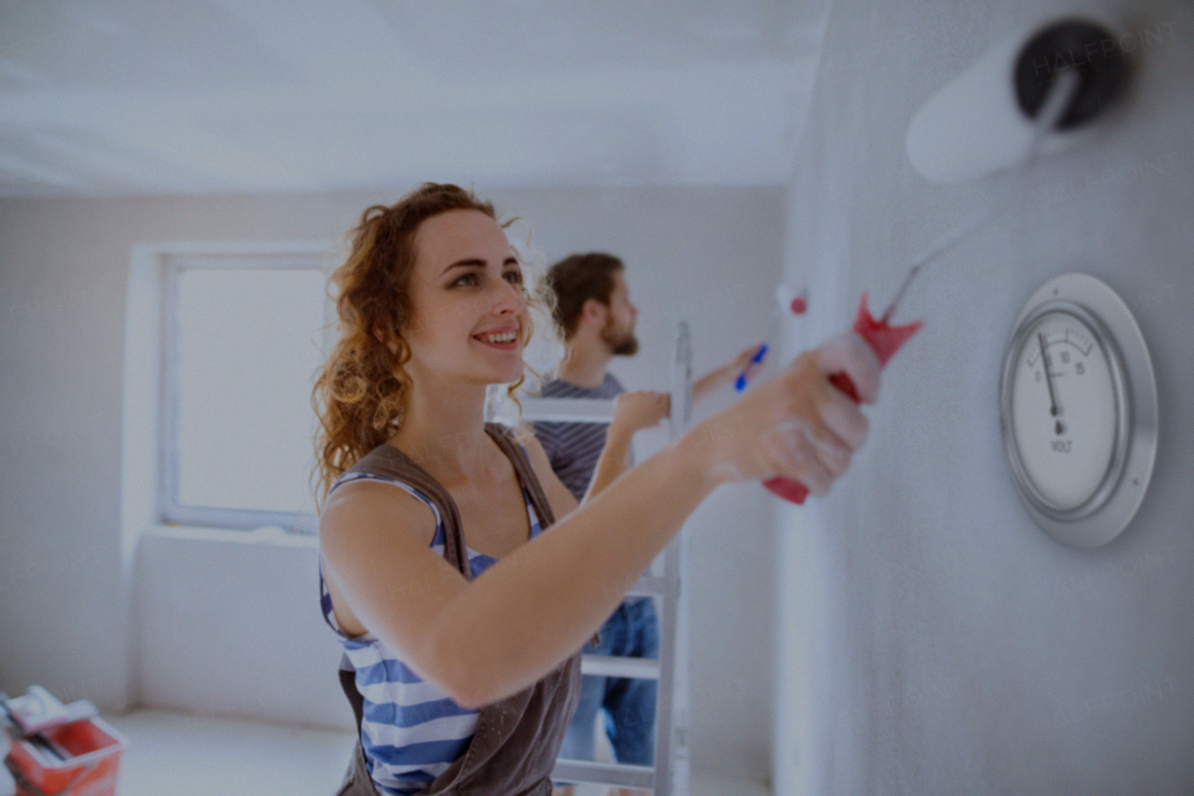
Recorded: {"value": 5, "unit": "V"}
